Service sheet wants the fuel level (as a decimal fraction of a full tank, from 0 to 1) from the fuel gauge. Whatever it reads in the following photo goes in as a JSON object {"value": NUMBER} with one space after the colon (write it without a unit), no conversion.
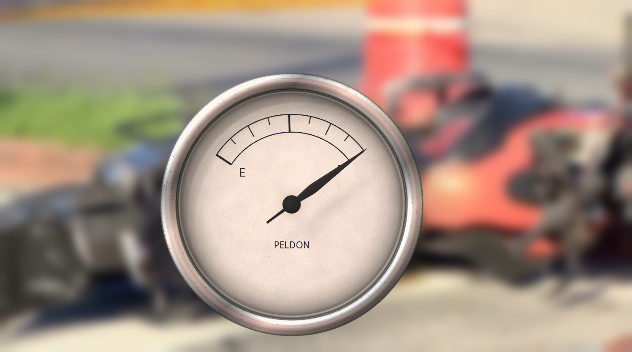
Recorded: {"value": 1}
